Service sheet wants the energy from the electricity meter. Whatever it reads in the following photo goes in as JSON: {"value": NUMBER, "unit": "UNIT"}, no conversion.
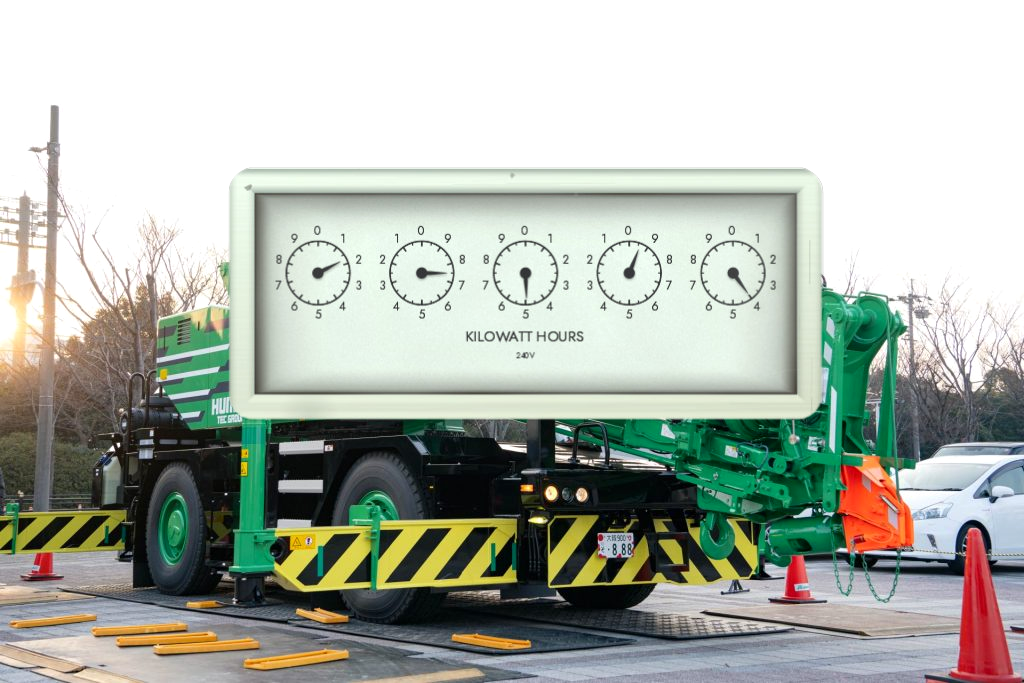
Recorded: {"value": 17494, "unit": "kWh"}
